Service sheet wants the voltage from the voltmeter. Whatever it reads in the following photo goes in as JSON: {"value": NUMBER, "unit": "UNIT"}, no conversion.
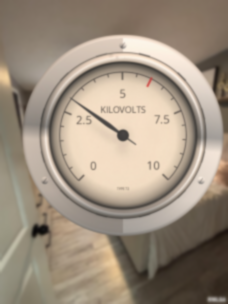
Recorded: {"value": 3, "unit": "kV"}
